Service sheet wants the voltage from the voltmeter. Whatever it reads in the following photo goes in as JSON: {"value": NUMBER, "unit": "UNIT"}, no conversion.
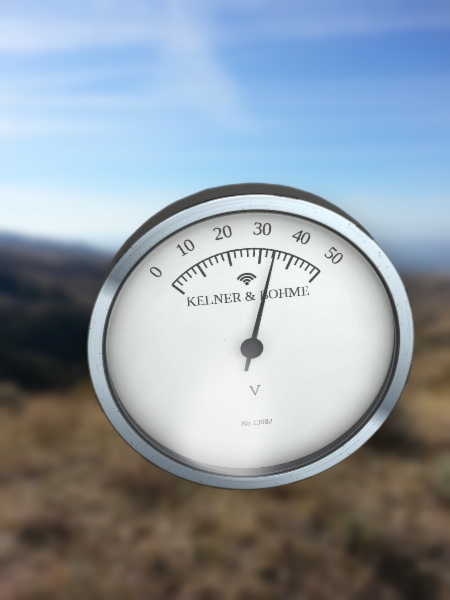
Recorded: {"value": 34, "unit": "V"}
